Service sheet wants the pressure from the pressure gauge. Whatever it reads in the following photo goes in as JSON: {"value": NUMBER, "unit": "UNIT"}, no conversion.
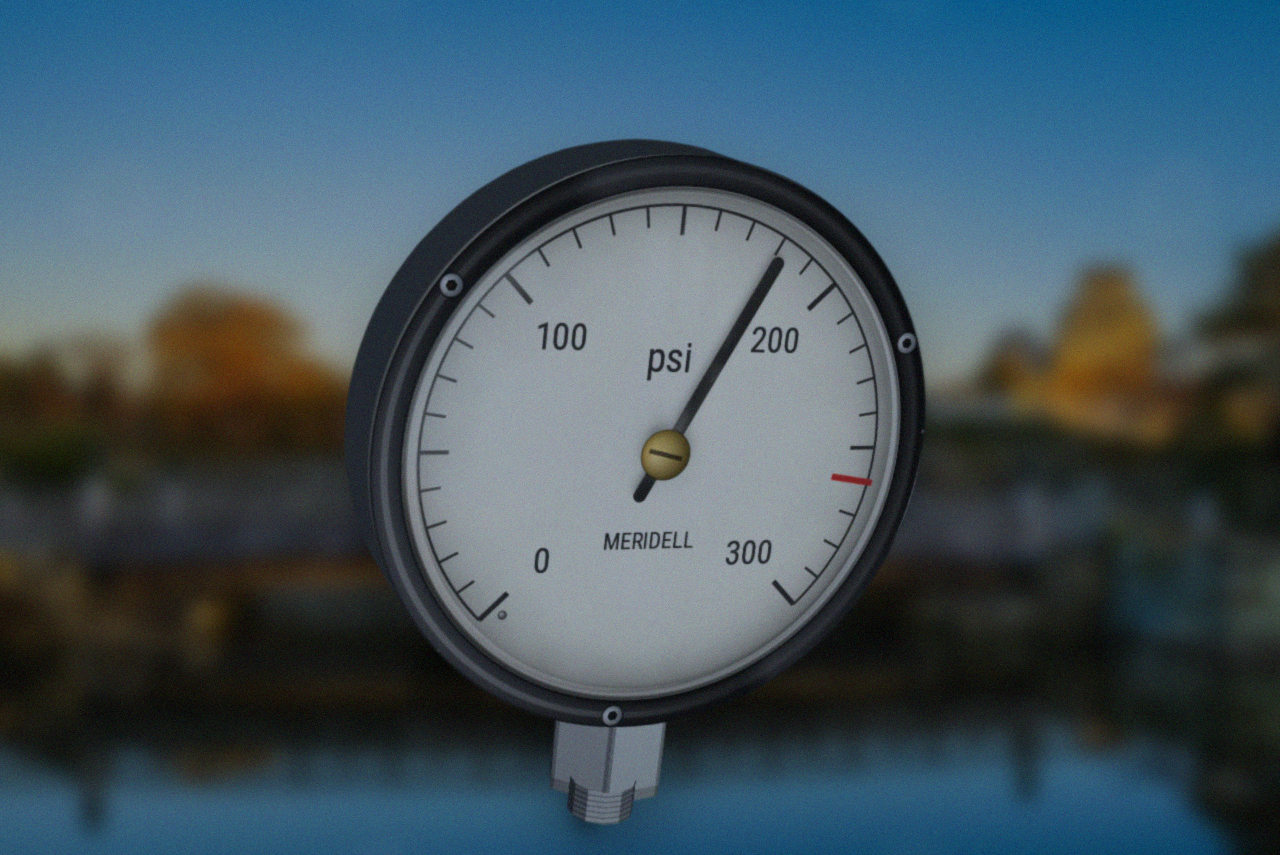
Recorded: {"value": 180, "unit": "psi"}
